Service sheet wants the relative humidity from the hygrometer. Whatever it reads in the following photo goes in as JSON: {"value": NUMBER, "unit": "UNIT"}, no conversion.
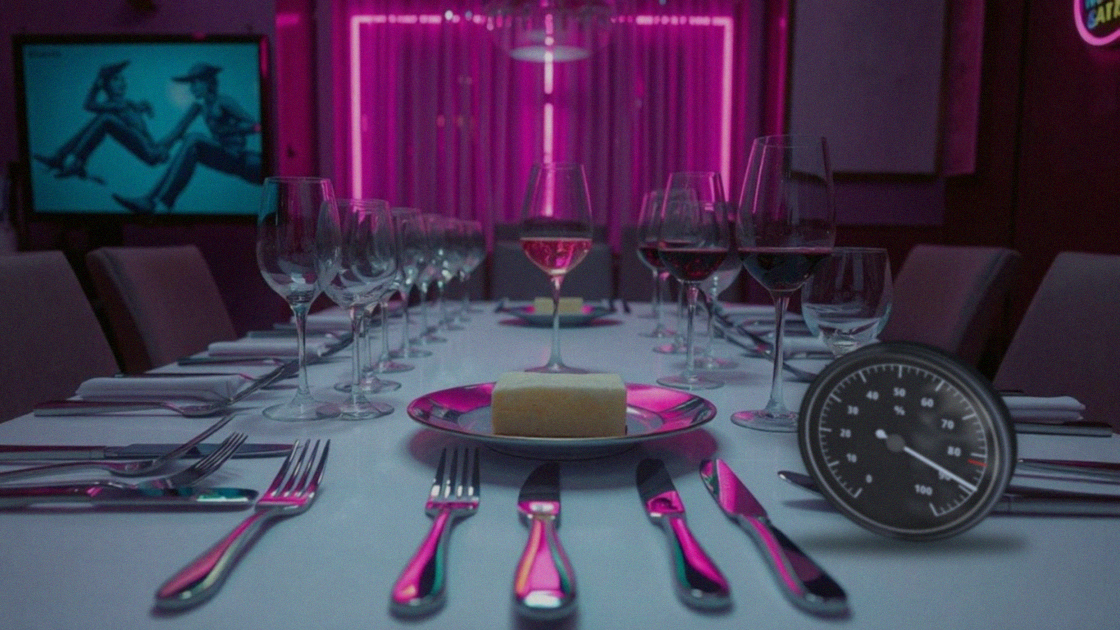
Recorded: {"value": 88, "unit": "%"}
